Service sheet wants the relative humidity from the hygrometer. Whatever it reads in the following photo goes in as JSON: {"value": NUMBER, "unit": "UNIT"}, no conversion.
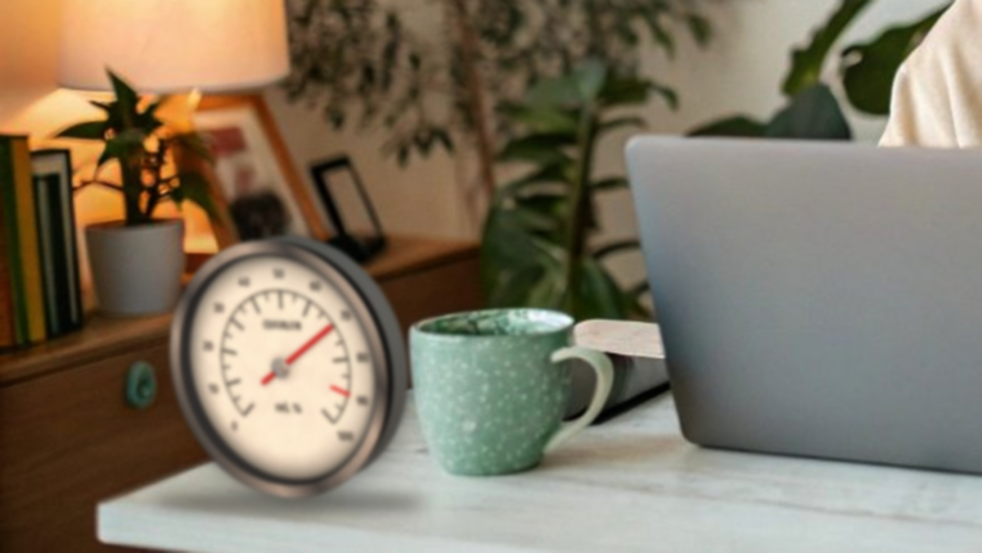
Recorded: {"value": 70, "unit": "%"}
